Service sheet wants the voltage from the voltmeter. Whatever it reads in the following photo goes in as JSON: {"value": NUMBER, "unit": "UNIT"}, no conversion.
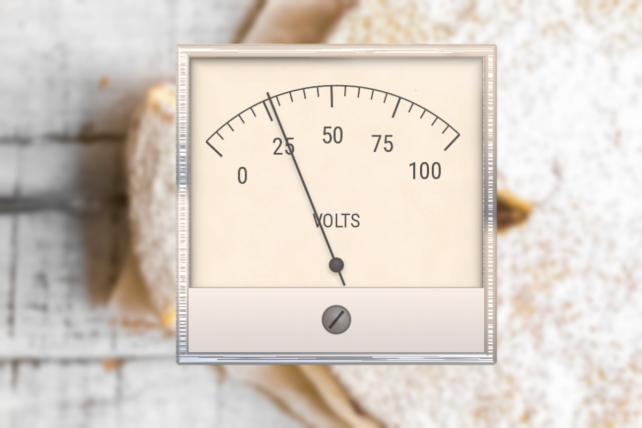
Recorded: {"value": 27.5, "unit": "V"}
